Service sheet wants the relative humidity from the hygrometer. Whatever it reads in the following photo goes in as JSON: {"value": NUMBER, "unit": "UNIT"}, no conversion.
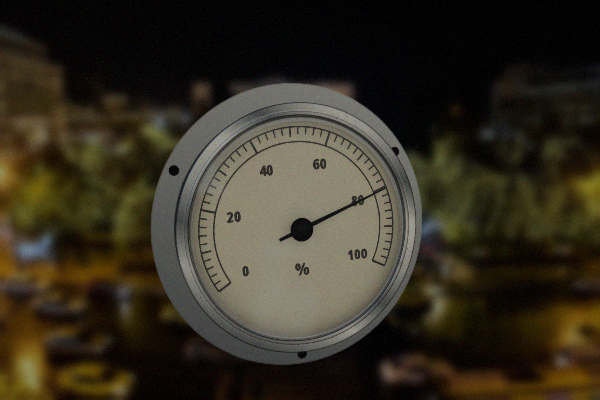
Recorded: {"value": 80, "unit": "%"}
